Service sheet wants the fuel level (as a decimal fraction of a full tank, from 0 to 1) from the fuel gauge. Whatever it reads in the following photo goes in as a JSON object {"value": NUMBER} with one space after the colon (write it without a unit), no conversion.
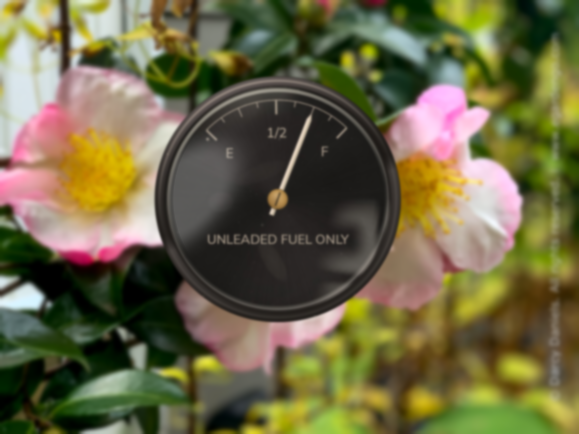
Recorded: {"value": 0.75}
